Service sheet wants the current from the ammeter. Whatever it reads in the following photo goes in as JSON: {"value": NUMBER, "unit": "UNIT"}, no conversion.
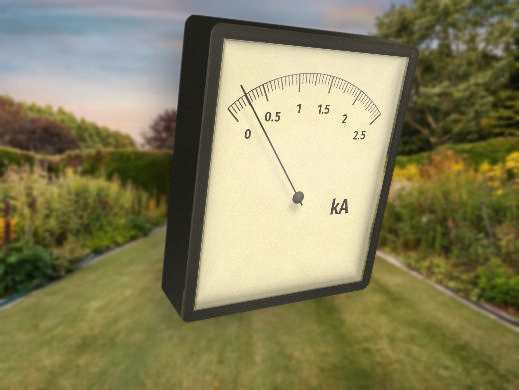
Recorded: {"value": 0.25, "unit": "kA"}
